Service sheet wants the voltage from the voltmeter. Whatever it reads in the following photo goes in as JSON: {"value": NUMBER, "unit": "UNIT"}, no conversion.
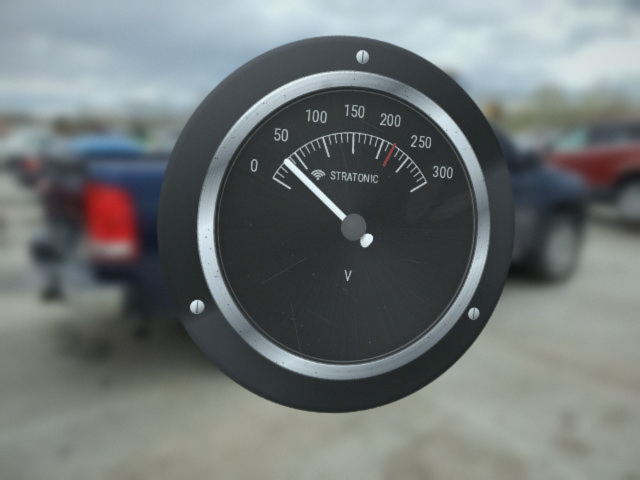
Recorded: {"value": 30, "unit": "V"}
